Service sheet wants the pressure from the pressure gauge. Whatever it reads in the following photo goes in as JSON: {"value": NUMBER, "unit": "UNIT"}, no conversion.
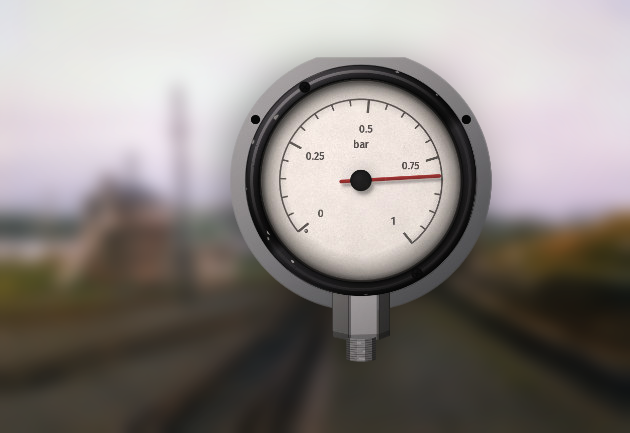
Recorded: {"value": 0.8, "unit": "bar"}
